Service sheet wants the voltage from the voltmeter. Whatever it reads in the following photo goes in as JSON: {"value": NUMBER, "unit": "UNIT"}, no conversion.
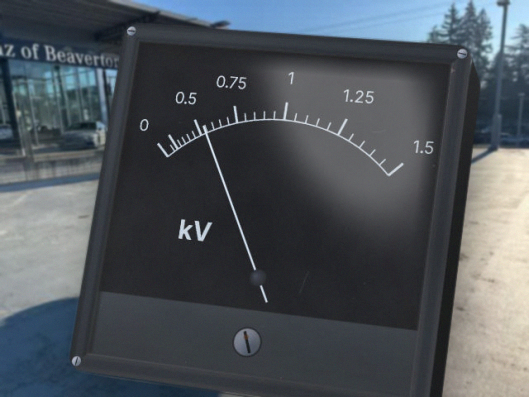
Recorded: {"value": 0.55, "unit": "kV"}
